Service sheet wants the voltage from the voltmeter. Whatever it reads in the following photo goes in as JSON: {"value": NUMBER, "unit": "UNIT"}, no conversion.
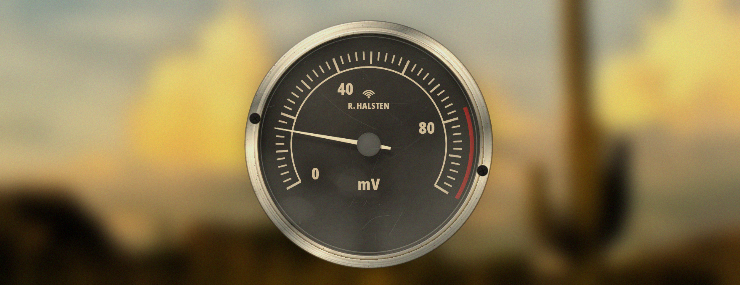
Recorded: {"value": 16, "unit": "mV"}
